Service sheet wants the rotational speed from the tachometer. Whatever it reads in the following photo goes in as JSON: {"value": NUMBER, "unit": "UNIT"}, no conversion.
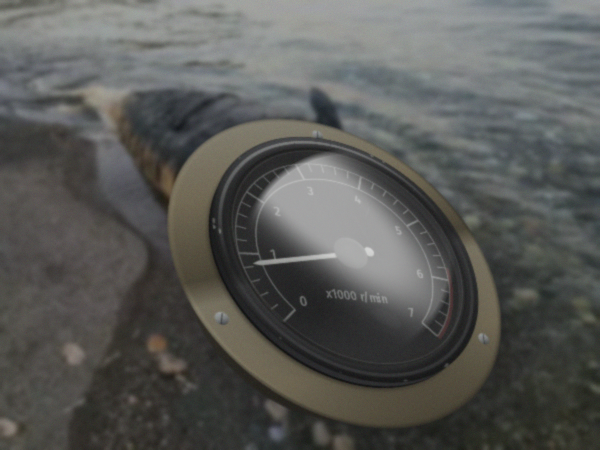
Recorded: {"value": 800, "unit": "rpm"}
